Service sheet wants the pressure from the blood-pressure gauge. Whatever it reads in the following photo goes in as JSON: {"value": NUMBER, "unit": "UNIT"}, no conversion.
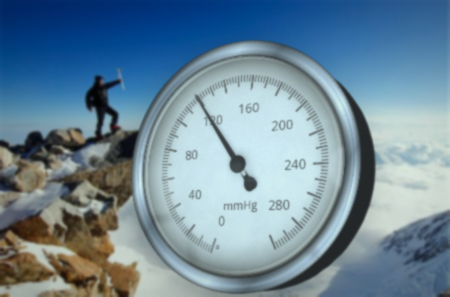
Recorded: {"value": 120, "unit": "mmHg"}
